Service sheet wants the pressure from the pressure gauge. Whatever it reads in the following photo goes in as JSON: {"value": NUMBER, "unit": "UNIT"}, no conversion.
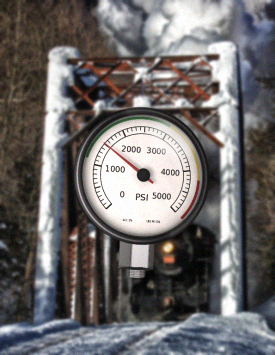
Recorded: {"value": 1500, "unit": "psi"}
